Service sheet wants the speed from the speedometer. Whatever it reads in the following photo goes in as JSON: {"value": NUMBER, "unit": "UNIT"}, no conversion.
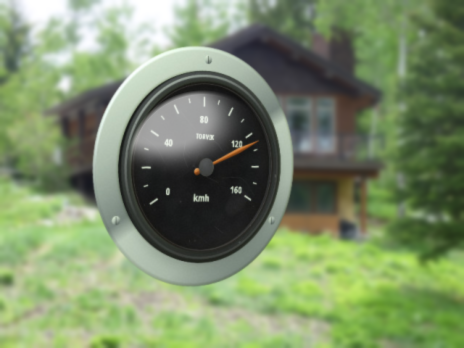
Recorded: {"value": 125, "unit": "km/h"}
